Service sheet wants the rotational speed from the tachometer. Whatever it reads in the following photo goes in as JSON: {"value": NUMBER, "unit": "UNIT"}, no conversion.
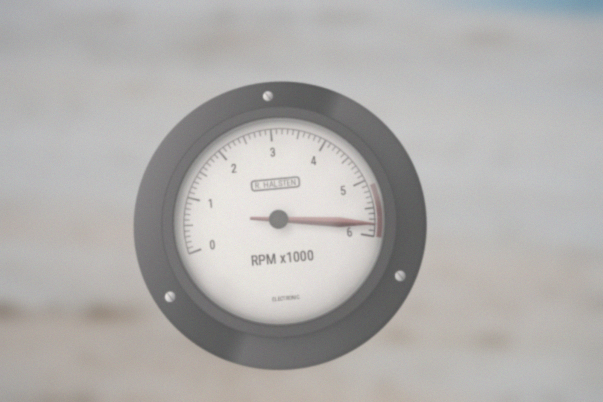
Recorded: {"value": 5800, "unit": "rpm"}
